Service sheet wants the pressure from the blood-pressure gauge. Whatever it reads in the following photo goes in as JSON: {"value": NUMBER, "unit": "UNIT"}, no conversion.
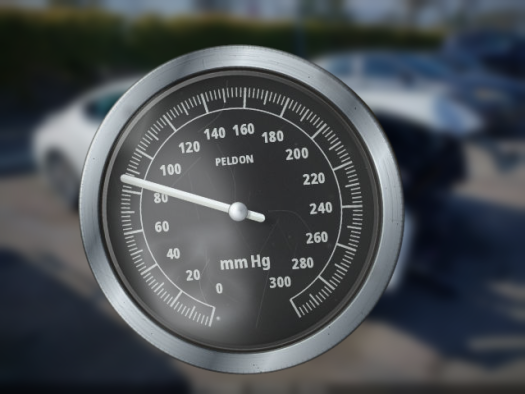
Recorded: {"value": 86, "unit": "mmHg"}
